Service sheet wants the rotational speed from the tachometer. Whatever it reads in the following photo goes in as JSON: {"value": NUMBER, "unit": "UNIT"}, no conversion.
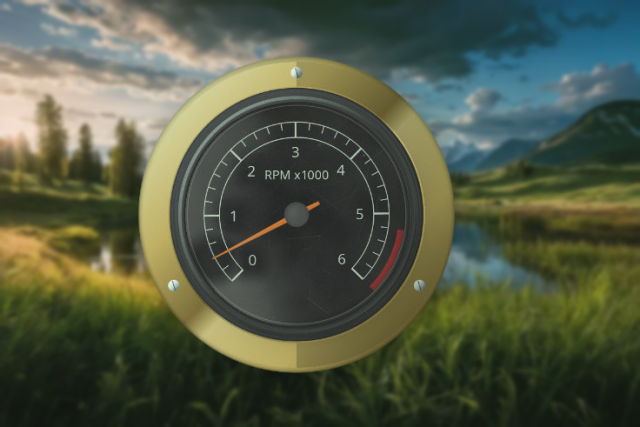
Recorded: {"value": 400, "unit": "rpm"}
